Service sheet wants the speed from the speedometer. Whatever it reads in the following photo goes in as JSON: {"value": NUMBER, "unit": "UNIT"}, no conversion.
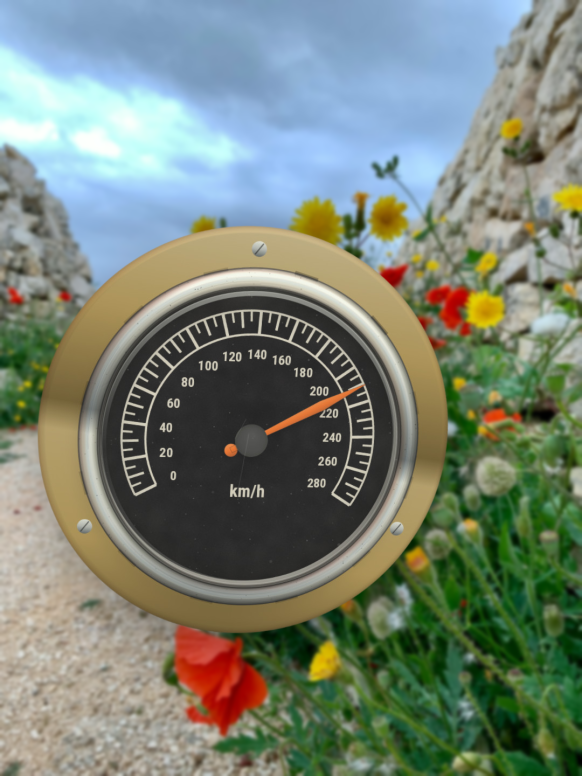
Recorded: {"value": 210, "unit": "km/h"}
